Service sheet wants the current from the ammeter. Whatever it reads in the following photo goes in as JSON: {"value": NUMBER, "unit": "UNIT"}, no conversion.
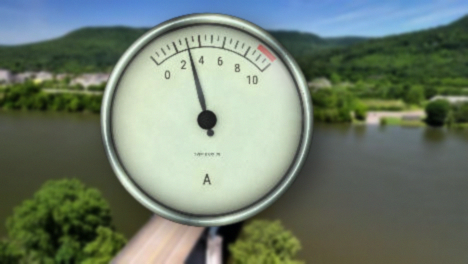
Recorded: {"value": 3, "unit": "A"}
